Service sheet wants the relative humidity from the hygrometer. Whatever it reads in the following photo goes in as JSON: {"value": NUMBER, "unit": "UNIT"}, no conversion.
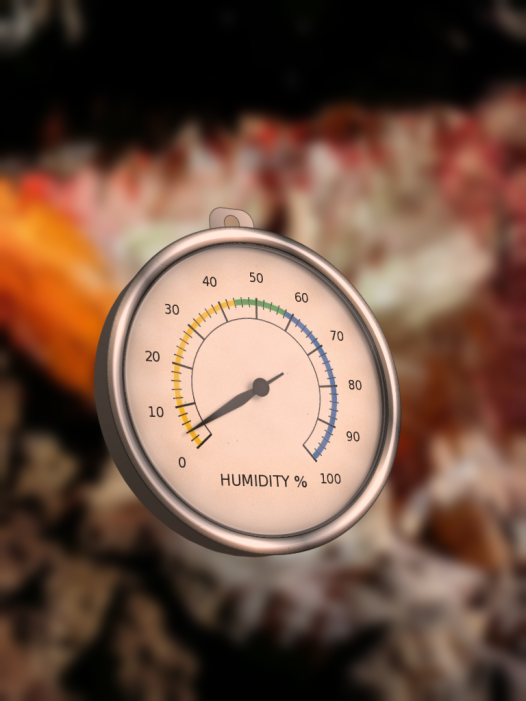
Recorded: {"value": 4, "unit": "%"}
